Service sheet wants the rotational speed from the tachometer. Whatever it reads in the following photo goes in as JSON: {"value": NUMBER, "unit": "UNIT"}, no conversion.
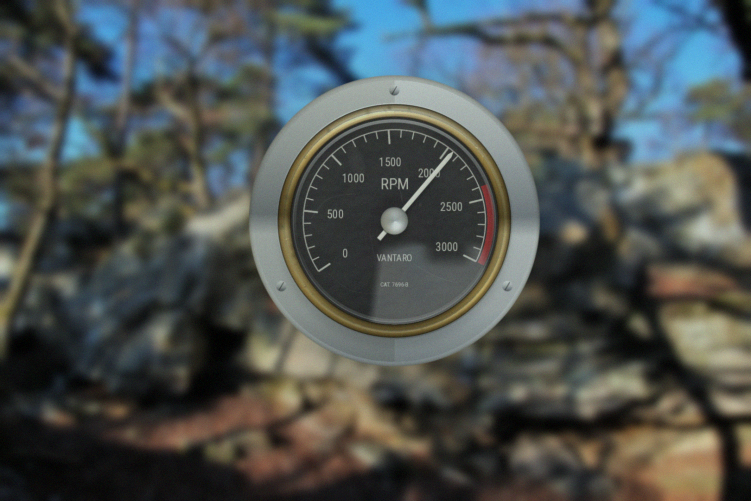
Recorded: {"value": 2050, "unit": "rpm"}
